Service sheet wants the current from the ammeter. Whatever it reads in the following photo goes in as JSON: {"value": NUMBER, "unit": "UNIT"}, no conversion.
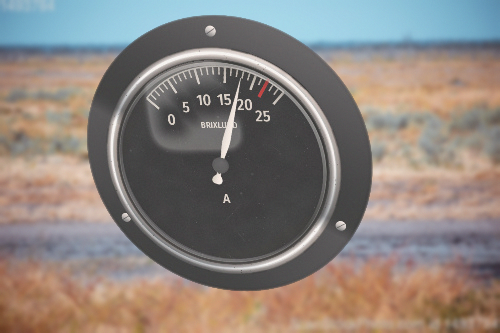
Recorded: {"value": 18, "unit": "A"}
